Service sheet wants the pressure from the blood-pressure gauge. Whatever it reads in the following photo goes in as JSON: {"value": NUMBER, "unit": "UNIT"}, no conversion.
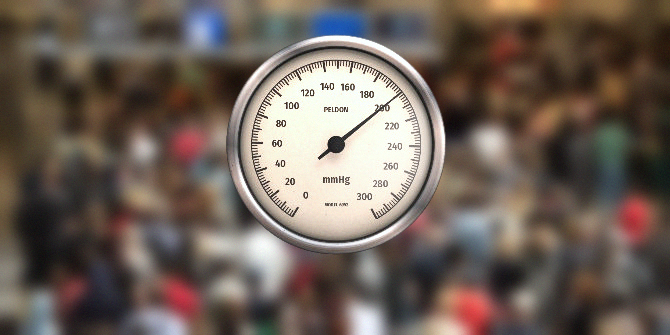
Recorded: {"value": 200, "unit": "mmHg"}
